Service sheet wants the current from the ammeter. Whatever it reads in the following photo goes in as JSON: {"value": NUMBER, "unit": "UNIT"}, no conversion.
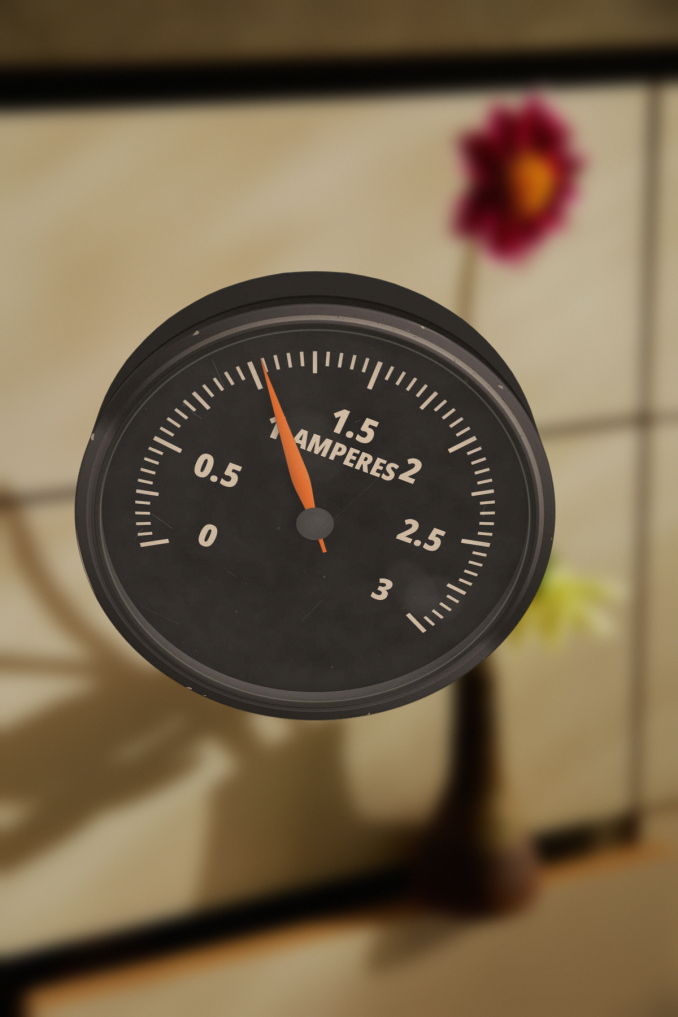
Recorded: {"value": 1.05, "unit": "A"}
